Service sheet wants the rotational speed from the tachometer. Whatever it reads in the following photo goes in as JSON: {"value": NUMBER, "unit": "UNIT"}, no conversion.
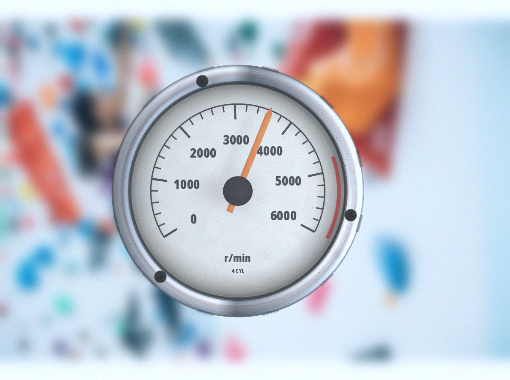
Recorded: {"value": 3600, "unit": "rpm"}
